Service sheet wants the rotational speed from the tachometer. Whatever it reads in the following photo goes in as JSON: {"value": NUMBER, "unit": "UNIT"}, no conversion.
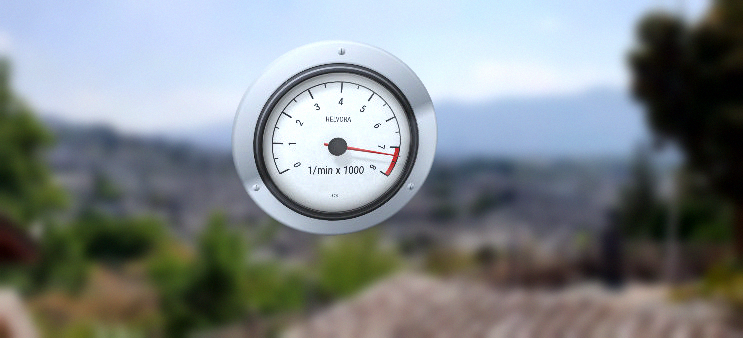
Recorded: {"value": 7250, "unit": "rpm"}
